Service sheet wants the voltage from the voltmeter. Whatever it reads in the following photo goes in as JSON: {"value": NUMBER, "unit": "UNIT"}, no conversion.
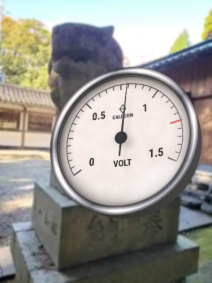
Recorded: {"value": 0.8, "unit": "V"}
